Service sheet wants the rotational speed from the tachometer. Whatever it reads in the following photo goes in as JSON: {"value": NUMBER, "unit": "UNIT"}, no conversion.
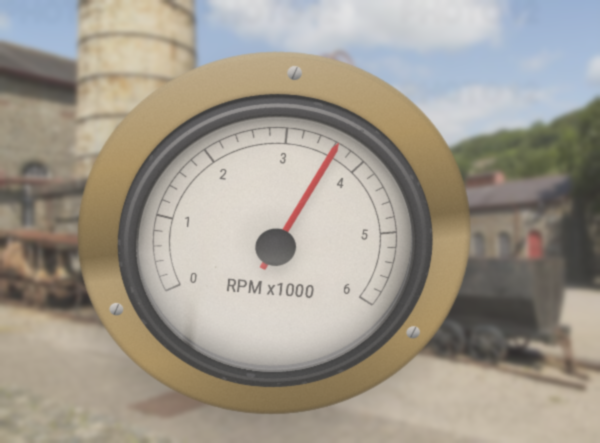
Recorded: {"value": 3600, "unit": "rpm"}
